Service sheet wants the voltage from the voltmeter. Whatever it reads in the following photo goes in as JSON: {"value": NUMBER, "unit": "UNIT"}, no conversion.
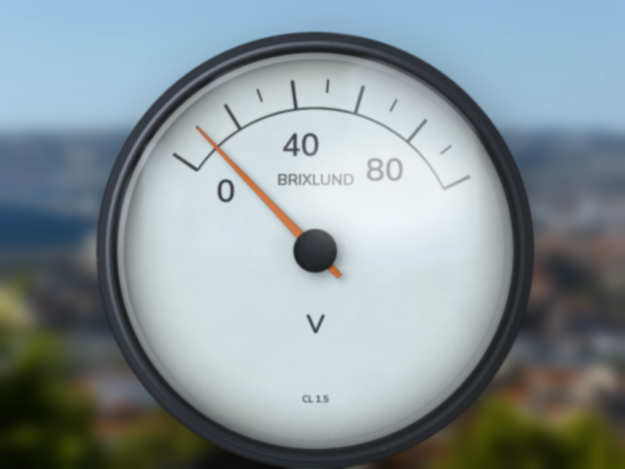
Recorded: {"value": 10, "unit": "V"}
